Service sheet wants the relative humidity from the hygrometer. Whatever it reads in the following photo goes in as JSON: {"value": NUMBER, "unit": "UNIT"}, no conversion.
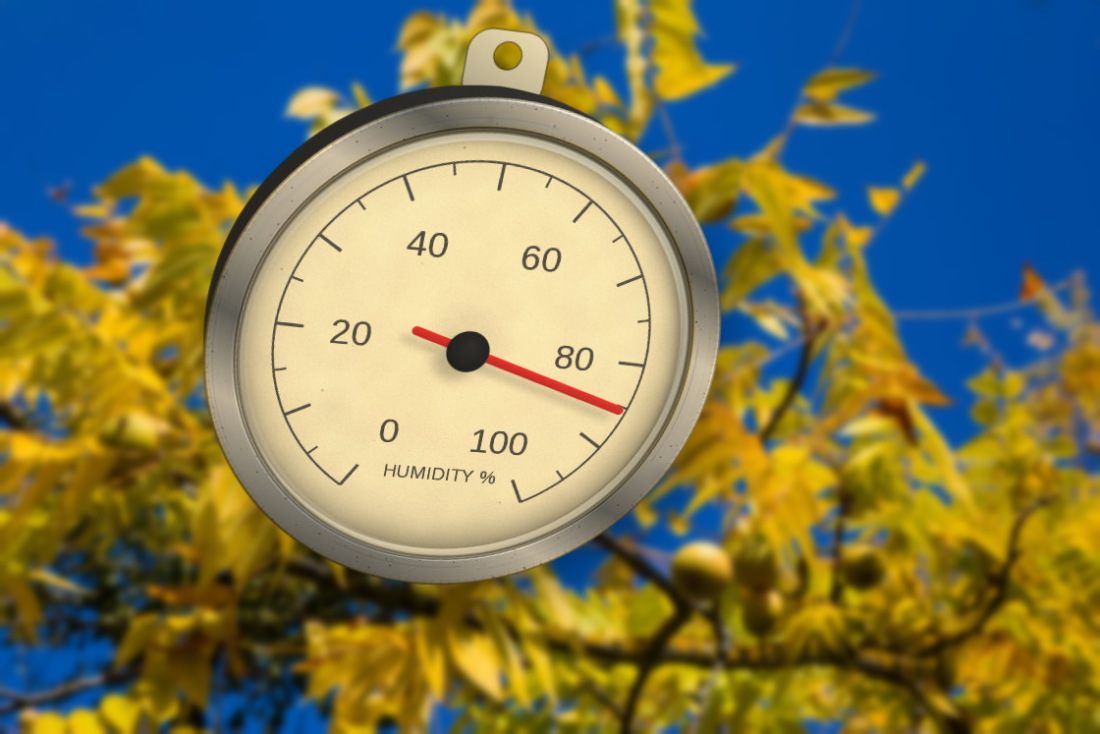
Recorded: {"value": 85, "unit": "%"}
